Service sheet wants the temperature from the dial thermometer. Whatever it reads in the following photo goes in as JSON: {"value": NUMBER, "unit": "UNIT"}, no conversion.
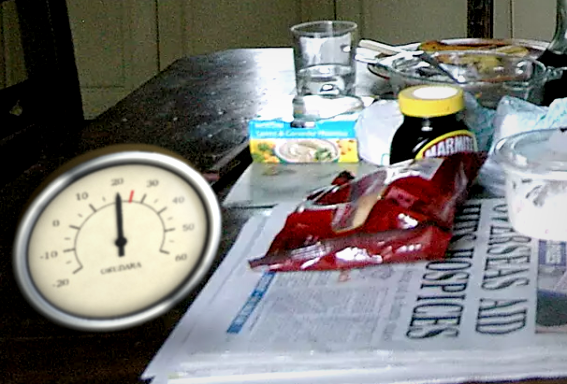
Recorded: {"value": 20, "unit": "°C"}
